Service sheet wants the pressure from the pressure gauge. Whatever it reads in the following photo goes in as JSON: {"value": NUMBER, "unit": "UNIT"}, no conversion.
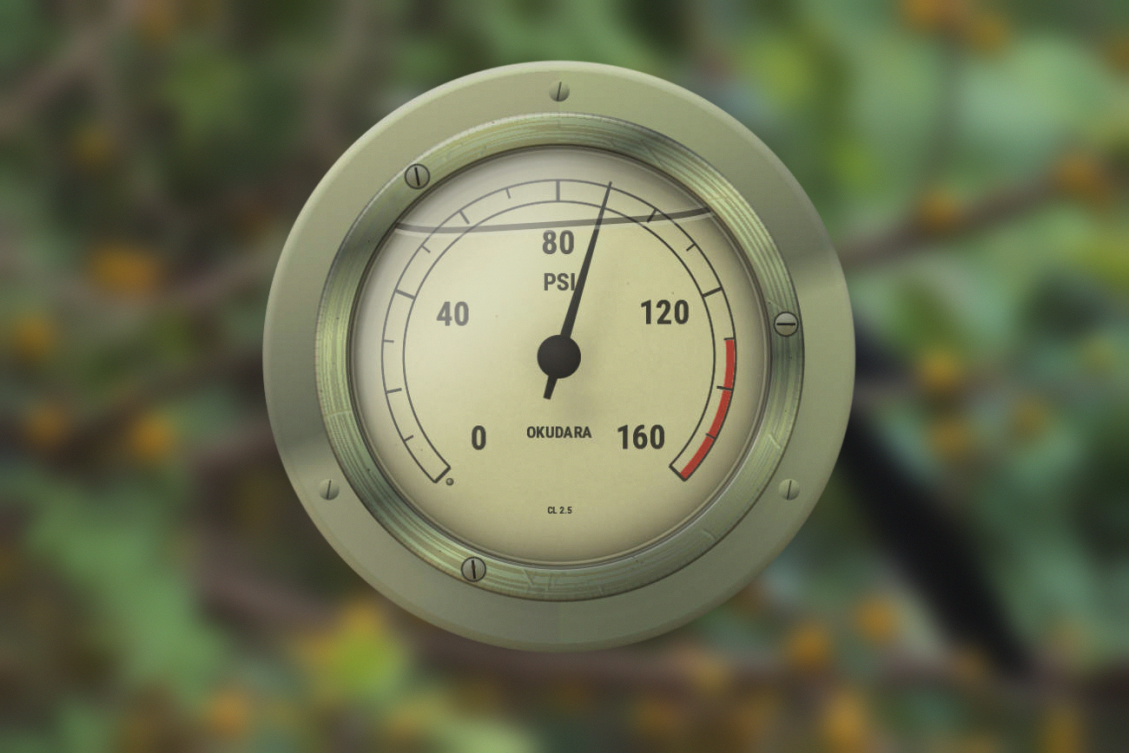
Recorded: {"value": 90, "unit": "psi"}
